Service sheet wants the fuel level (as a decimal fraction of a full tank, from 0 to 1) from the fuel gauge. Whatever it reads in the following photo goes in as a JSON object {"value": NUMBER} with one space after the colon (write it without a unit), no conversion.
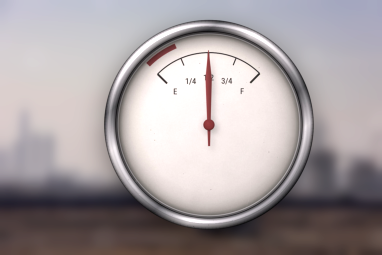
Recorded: {"value": 0.5}
